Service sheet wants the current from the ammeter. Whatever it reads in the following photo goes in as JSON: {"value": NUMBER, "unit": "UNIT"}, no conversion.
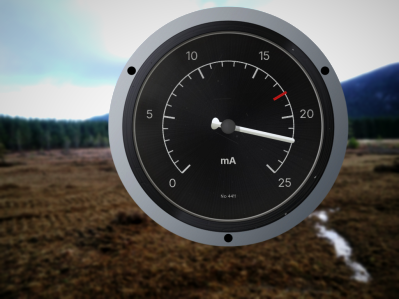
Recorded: {"value": 22, "unit": "mA"}
